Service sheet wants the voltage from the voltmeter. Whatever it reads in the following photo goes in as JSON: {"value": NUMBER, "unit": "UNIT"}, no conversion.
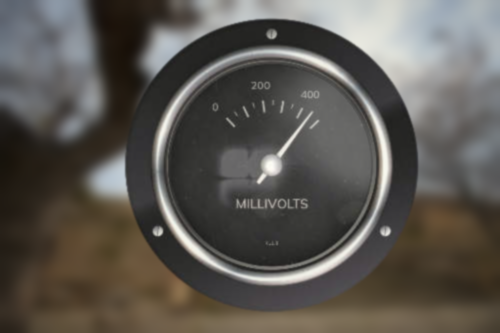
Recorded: {"value": 450, "unit": "mV"}
